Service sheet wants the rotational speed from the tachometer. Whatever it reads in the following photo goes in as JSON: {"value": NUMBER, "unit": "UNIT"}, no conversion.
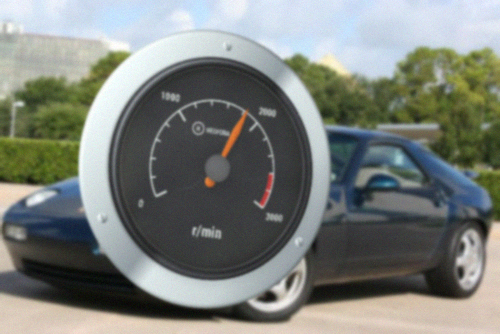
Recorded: {"value": 1800, "unit": "rpm"}
